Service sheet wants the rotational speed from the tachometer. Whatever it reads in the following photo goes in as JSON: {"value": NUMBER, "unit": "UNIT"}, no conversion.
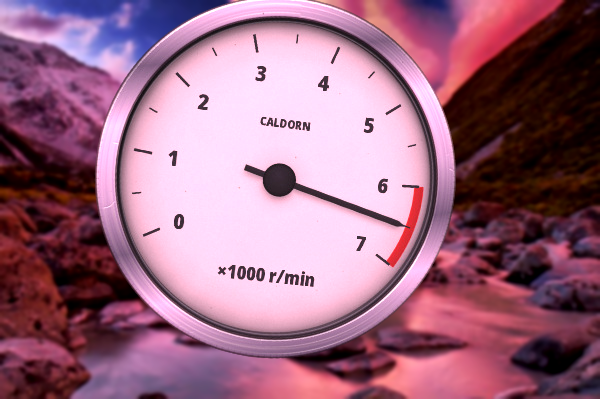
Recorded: {"value": 6500, "unit": "rpm"}
